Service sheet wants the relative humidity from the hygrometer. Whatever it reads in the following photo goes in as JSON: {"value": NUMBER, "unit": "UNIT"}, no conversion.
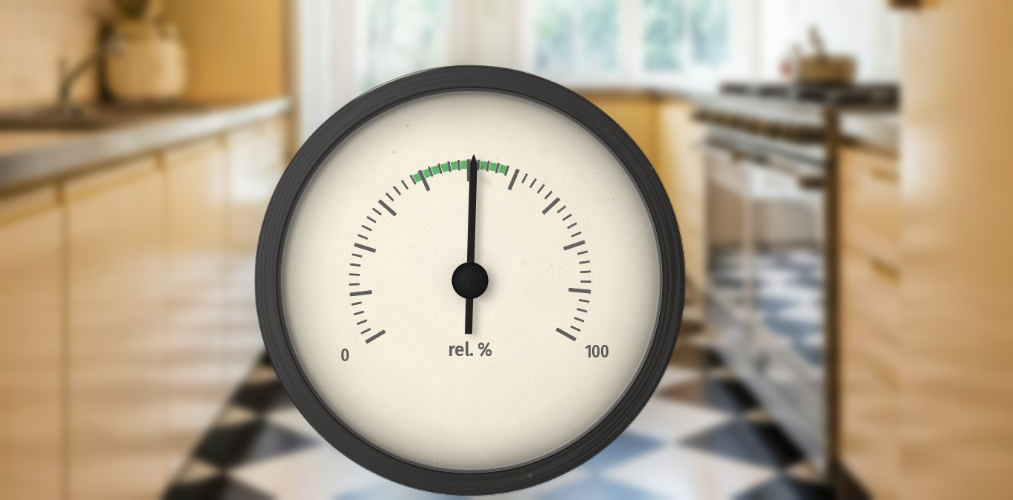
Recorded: {"value": 51, "unit": "%"}
